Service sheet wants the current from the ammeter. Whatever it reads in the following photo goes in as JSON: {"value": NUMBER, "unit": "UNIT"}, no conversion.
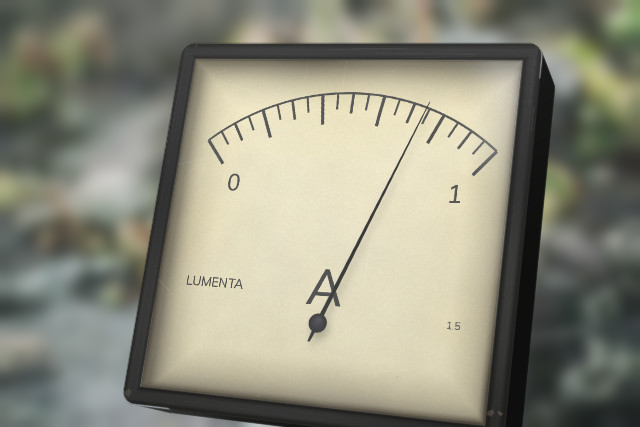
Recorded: {"value": 0.75, "unit": "A"}
